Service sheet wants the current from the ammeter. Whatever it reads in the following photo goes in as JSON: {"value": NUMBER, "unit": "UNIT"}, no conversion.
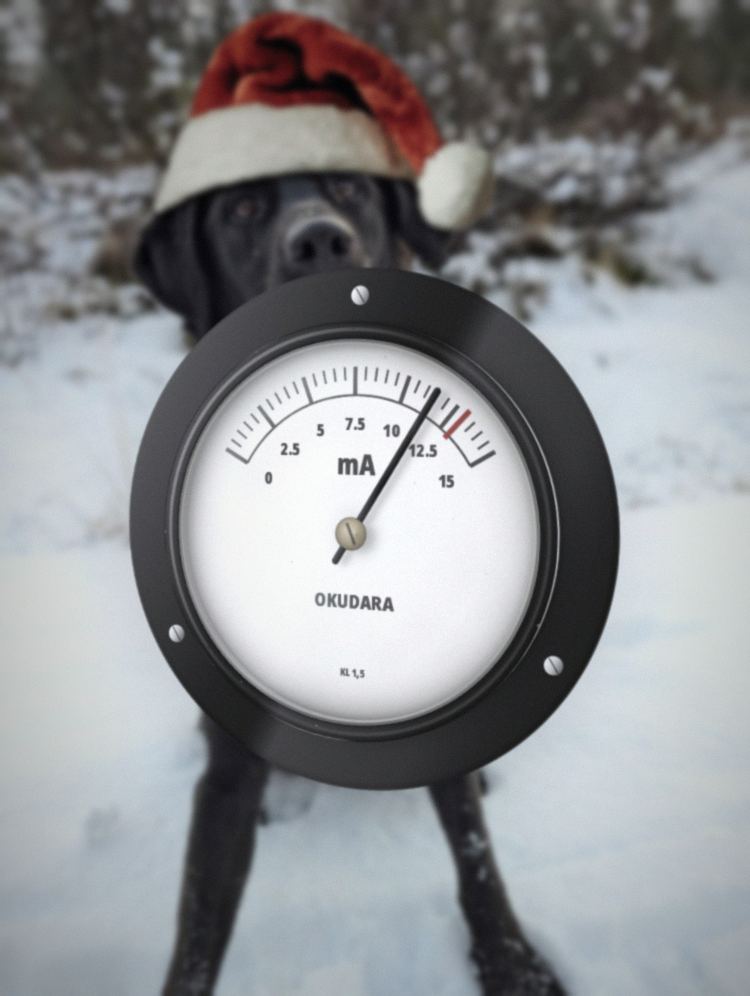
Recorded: {"value": 11.5, "unit": "mA"}
